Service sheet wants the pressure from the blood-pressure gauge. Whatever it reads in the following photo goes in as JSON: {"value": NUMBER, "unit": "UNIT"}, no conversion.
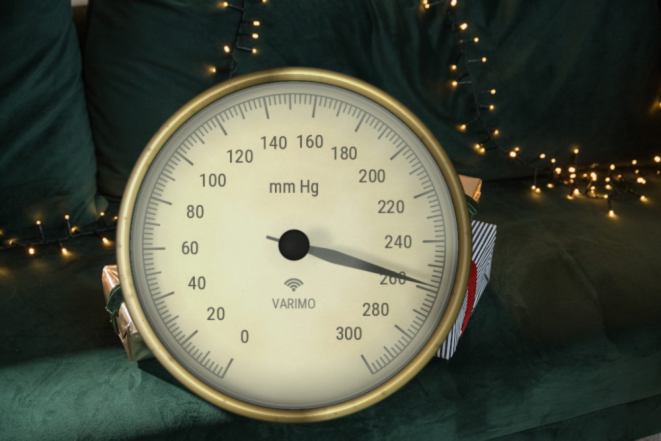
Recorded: {"value": 258, "unit": "mmHg"}
